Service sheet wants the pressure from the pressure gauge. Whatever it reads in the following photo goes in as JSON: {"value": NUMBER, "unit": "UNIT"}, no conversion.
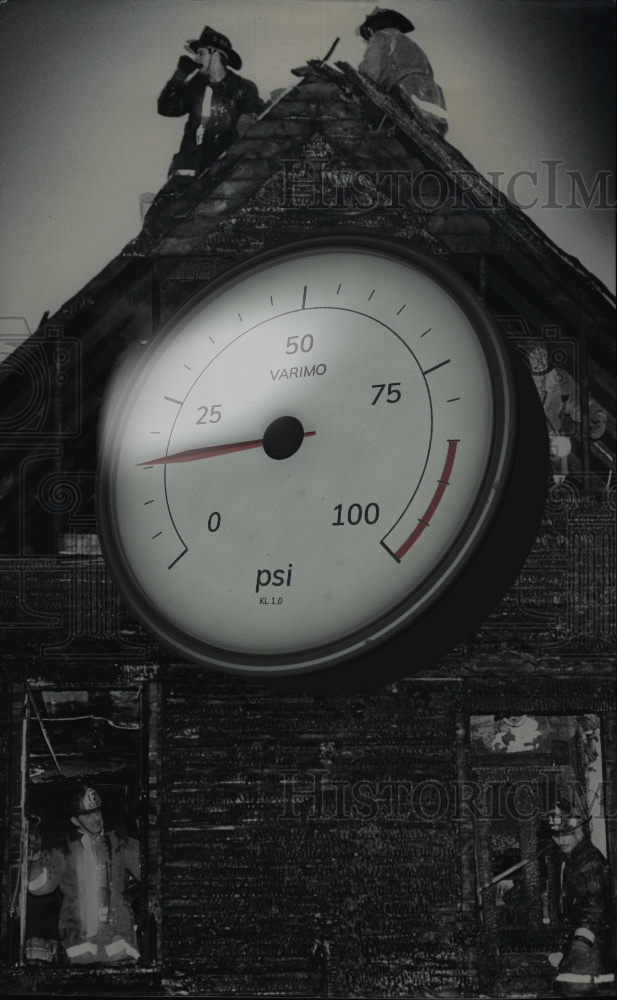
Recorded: {"value": 15, "unit": "psi"}
